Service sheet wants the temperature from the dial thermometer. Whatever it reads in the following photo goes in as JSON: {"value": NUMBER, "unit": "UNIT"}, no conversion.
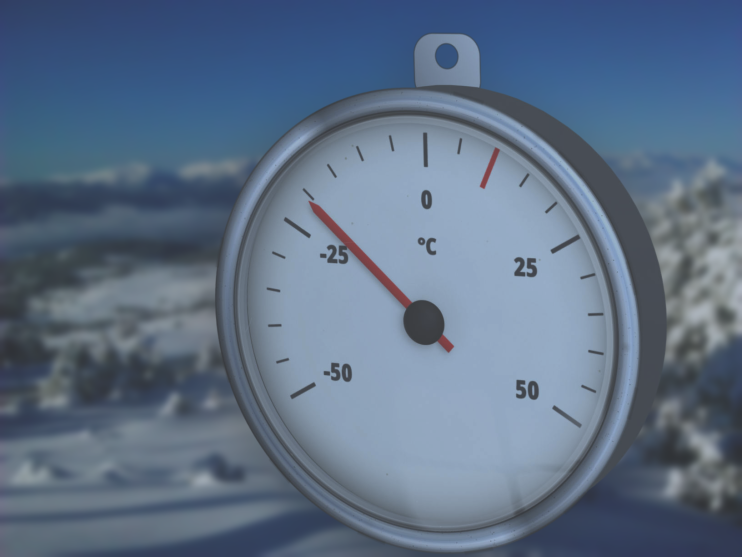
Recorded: {"value": -20, "unit": "°C"}
